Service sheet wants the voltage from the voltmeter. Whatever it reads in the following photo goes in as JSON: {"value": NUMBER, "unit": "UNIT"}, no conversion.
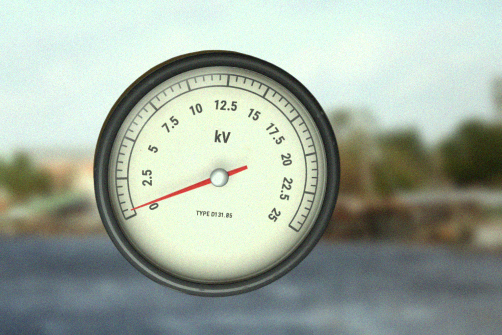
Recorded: {"value": 0.5, "unit": "kV"}
